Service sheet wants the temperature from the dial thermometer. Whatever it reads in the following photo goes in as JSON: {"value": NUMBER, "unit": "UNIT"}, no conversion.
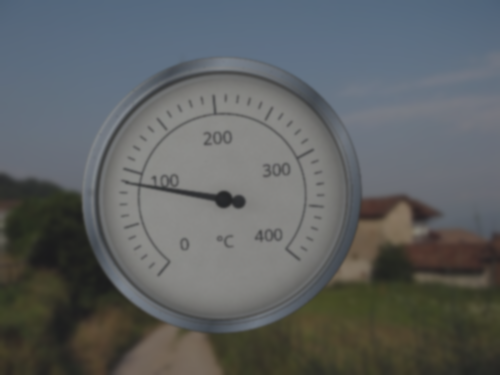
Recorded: {"value": 90, "unit": "°C"}
